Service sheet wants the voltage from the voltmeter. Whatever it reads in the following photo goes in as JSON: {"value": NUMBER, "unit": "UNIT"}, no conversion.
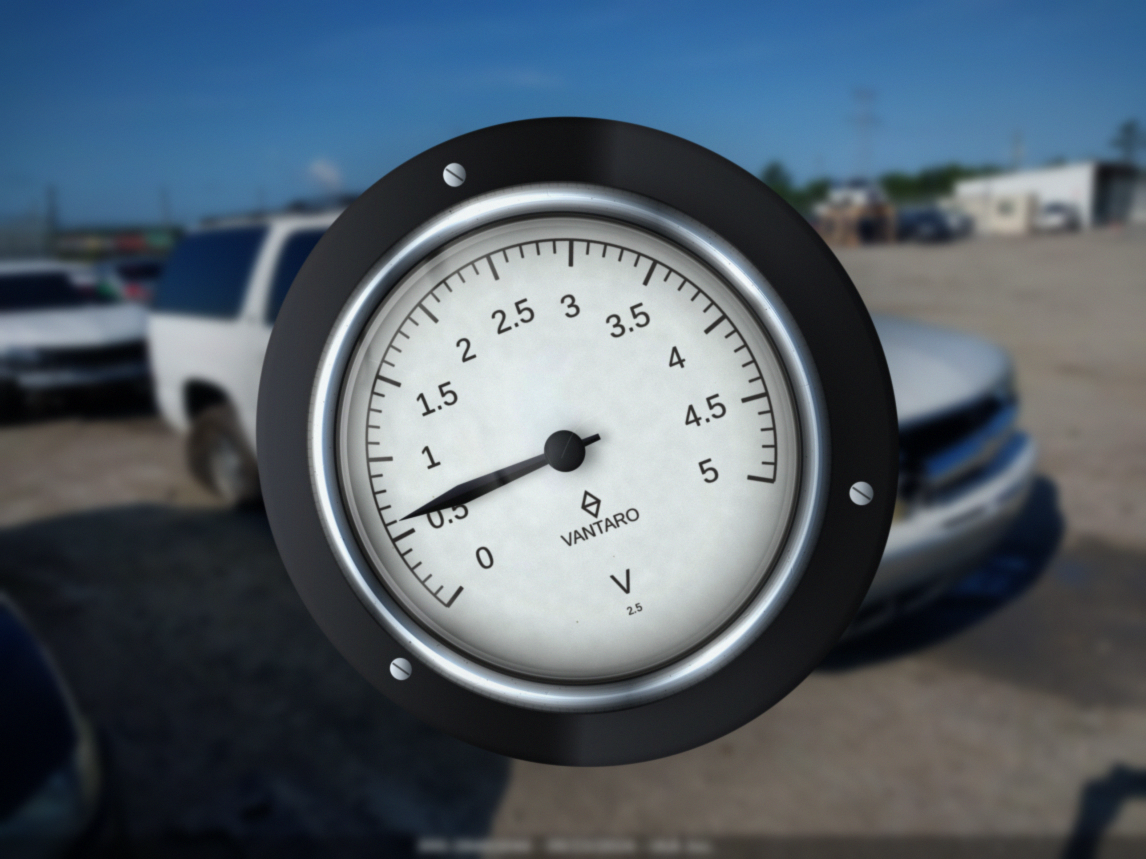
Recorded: {"value": 0.6, "unit": "V"}
